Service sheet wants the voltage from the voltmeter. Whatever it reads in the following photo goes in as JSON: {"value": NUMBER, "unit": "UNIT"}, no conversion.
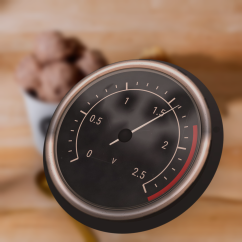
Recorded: {"value": 1.6, "unit": "V"}
